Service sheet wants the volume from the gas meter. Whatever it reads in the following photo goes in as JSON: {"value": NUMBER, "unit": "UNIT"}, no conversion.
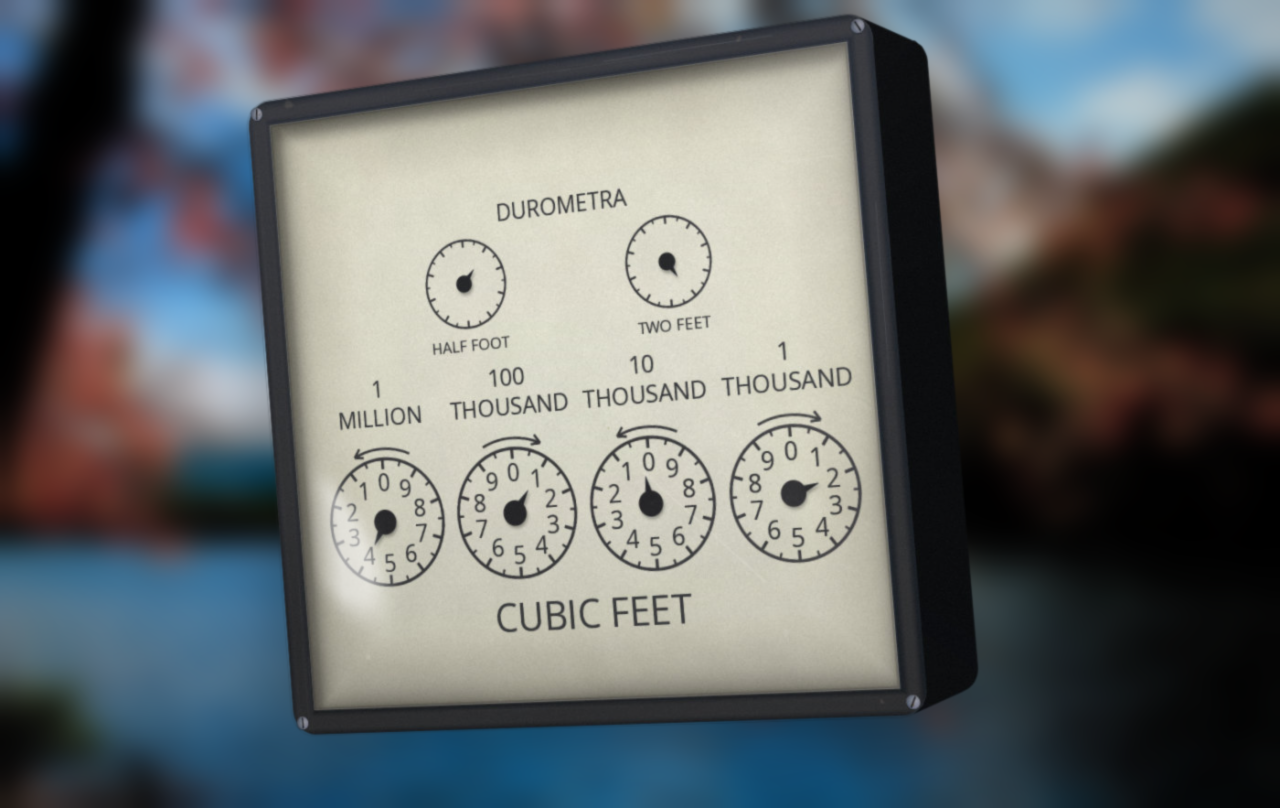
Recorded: {"value": 410200, "unit": "ft³"}
